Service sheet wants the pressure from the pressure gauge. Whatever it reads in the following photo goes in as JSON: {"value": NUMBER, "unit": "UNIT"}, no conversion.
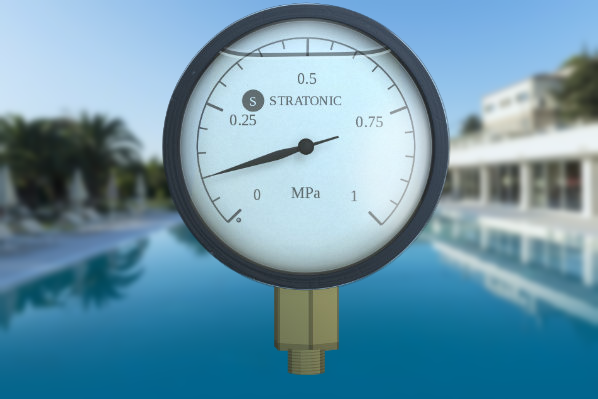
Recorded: {"value": 0.1, "unit": "MPa"}
